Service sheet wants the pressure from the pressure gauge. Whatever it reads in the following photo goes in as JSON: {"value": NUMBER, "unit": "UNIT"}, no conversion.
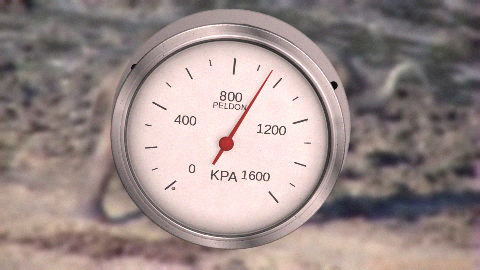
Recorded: {"value": 950, "unit": "kPa"}
